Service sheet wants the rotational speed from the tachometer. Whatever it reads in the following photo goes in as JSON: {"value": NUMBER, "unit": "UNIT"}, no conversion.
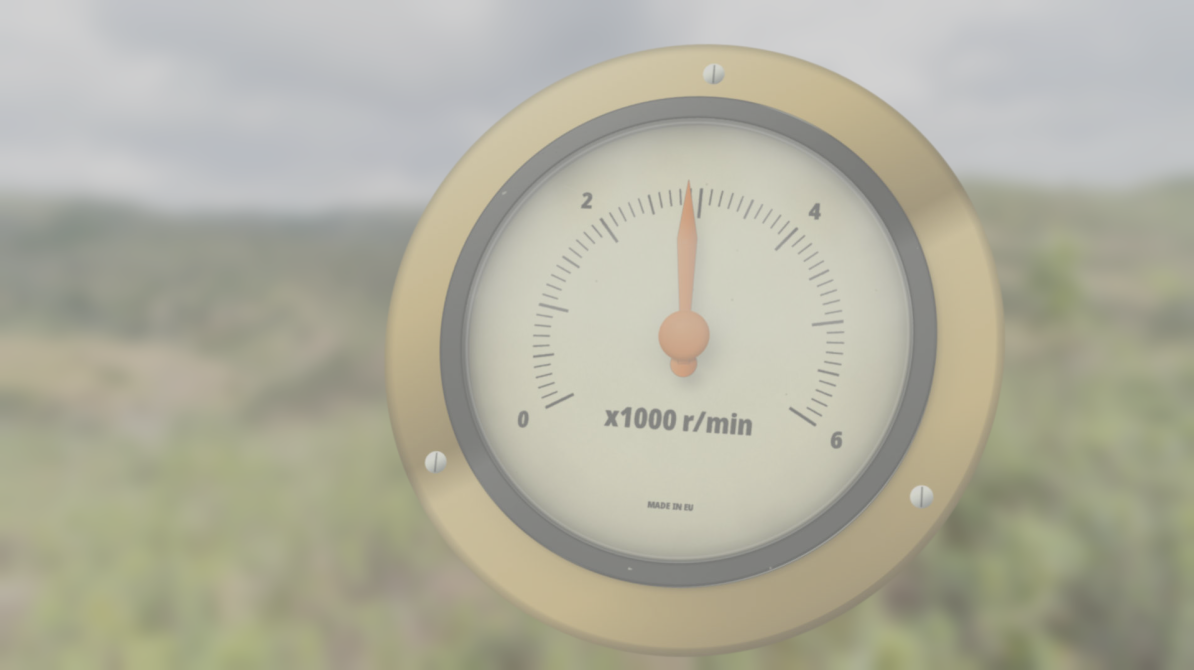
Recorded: {"value": 2900, "unit": "rpm"}
